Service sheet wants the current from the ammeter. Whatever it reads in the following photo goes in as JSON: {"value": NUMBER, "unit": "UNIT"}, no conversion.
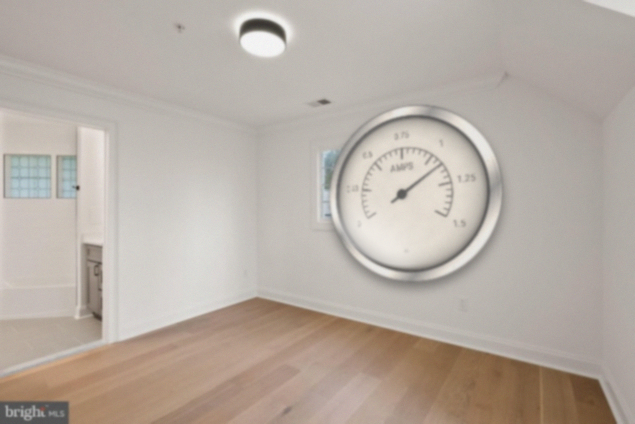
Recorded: {"value": 1.1, "unit": "A"}
